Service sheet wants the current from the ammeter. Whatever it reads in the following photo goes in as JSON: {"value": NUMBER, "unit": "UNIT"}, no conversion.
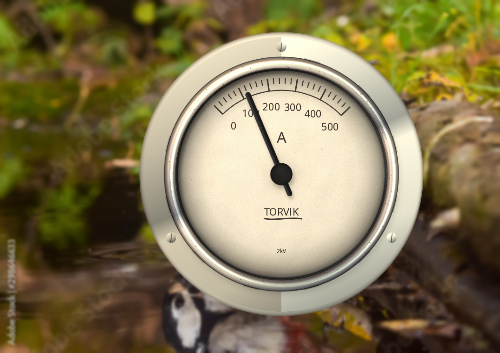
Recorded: {"value": 120, "unit": "A"}
